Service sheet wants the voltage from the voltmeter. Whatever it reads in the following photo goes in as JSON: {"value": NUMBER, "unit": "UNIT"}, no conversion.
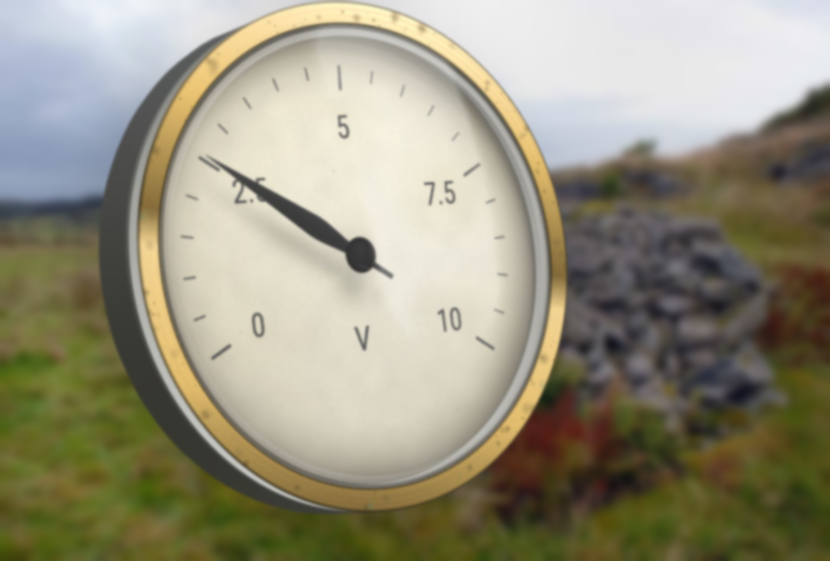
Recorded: {"value": 2.5, "unit": "V"}
